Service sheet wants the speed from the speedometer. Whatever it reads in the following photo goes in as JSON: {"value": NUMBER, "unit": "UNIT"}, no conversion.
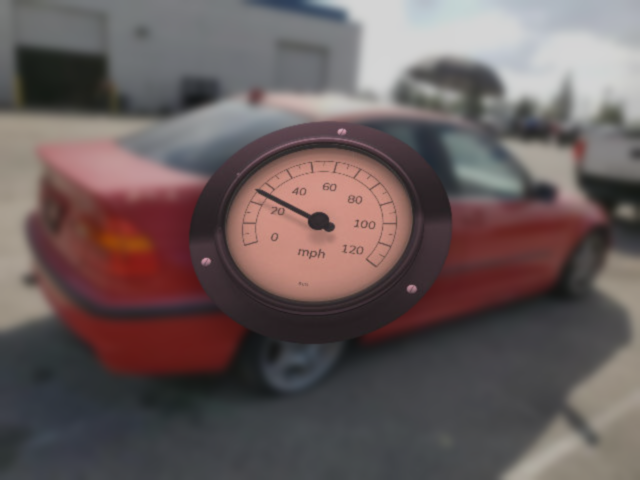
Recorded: {"value": 25, "unit": "mph"}
